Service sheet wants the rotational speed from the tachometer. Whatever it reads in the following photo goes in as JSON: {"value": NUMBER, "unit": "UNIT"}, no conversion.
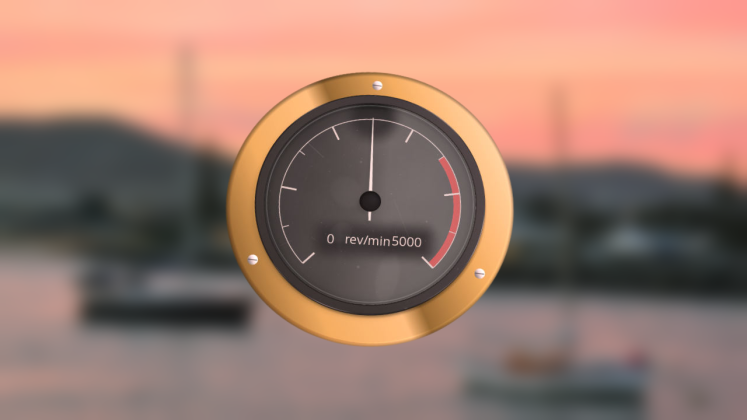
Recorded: {"value": 2500, "unit": "rpm"}
